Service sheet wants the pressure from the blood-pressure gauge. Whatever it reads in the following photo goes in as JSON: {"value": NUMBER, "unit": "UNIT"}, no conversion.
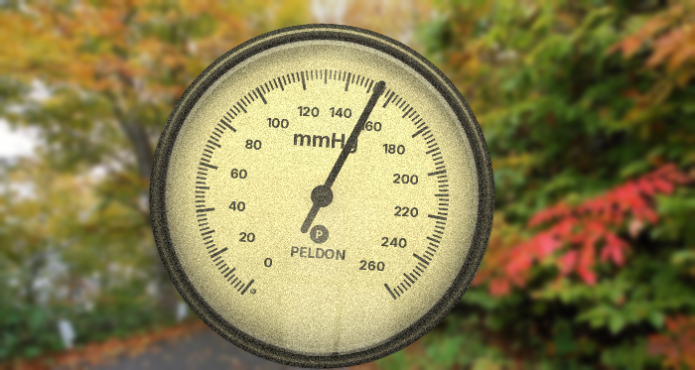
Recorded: {"value": 154, "unit": "mmHg"}
